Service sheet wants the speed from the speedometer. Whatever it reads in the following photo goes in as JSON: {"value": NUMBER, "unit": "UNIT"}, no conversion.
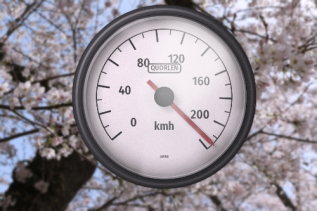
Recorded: {"value": 215, "unit": "km/h"}
